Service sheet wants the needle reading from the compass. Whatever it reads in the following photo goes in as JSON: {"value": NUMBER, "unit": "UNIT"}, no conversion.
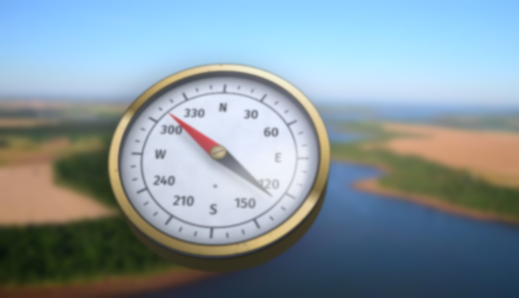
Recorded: {"value": 310, "unit": "°"}
